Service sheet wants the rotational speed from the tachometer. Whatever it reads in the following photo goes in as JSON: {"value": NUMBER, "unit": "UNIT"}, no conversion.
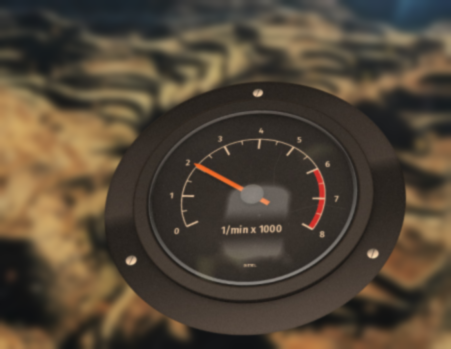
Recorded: {"value": 2000, "unit": "rpm"}
